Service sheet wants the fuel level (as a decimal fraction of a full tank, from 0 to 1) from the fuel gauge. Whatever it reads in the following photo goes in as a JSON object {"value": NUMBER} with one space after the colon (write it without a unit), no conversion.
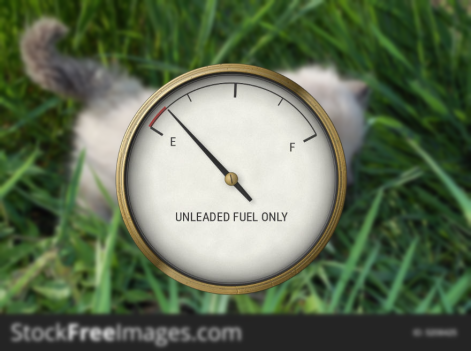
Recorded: {"value": 0.125}
